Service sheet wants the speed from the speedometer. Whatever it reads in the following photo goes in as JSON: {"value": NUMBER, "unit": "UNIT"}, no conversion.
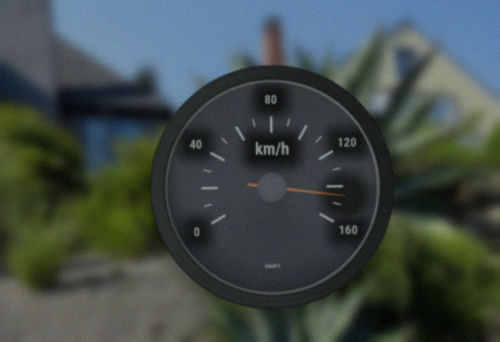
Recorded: {"value": 145, "unit": "km/h"}
